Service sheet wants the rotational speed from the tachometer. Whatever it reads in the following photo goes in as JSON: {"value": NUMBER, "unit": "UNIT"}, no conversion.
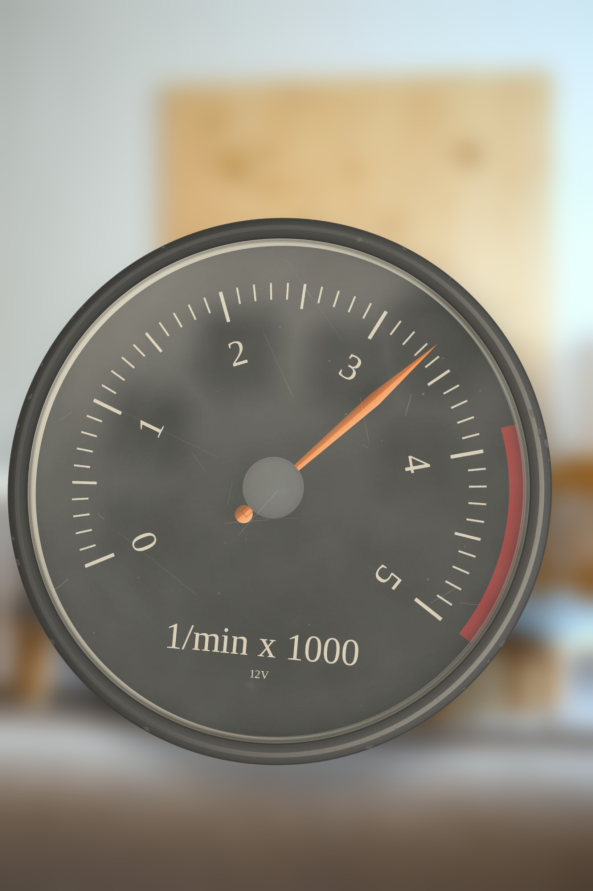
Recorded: {"value": 3350, "unit": "rpm"}
